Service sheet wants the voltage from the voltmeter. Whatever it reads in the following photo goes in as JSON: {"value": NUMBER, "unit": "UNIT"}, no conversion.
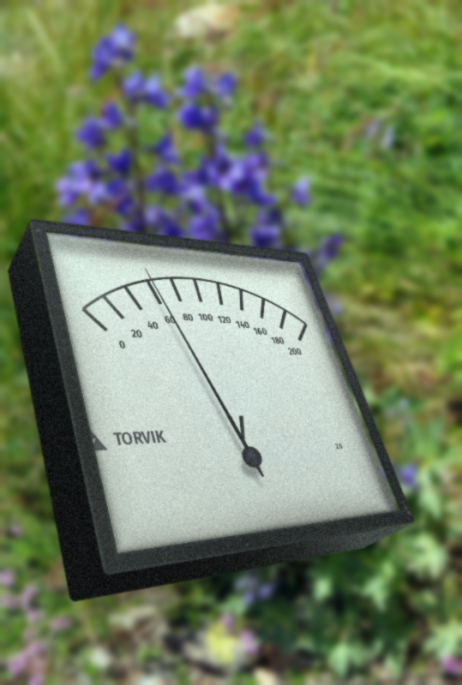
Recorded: {"value": 60, "unit": "V"}
